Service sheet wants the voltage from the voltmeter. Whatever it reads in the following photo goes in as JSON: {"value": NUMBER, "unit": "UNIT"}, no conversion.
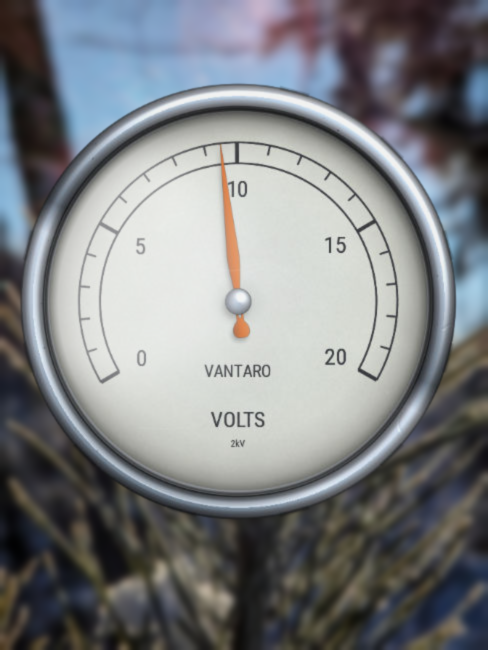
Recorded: {"value": 9.5, "unit": "V"}
